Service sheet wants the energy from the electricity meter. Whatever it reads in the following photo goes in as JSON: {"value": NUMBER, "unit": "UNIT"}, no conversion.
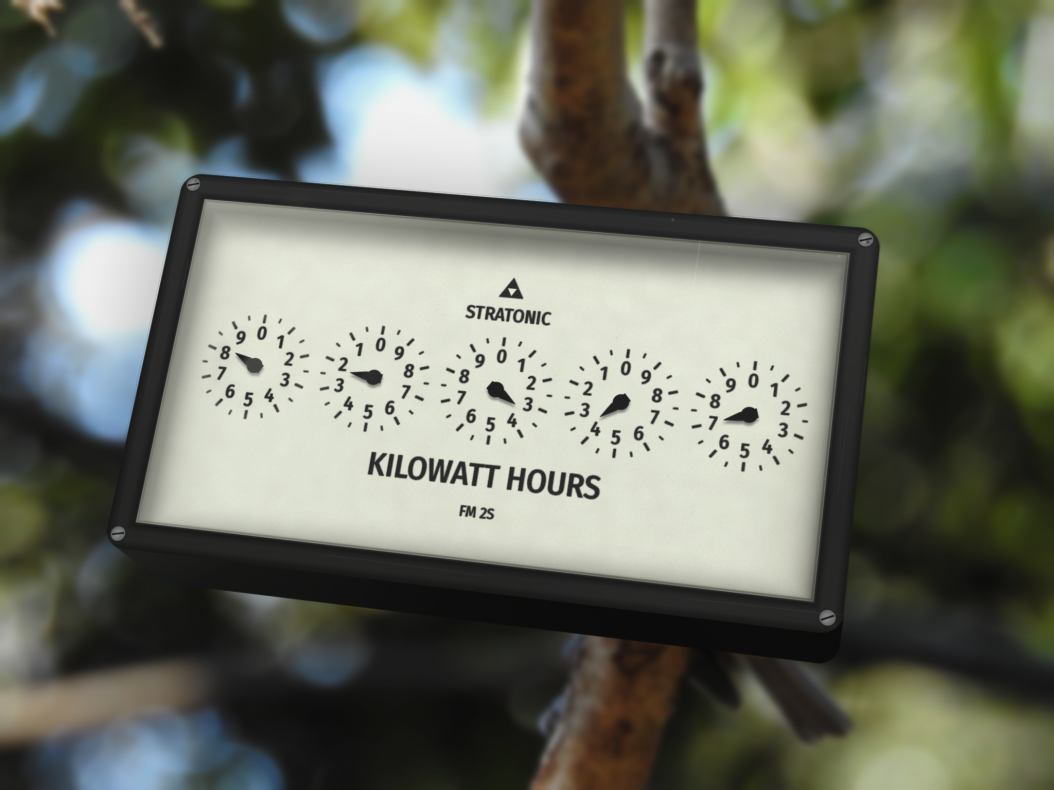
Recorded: {"value": 82337, "unit": "kWh"}
